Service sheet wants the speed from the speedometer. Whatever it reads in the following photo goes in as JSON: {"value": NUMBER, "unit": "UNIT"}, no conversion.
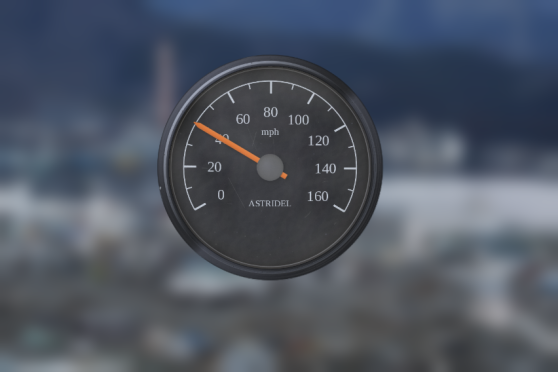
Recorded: {"value": 40, "unit": "mph"}
